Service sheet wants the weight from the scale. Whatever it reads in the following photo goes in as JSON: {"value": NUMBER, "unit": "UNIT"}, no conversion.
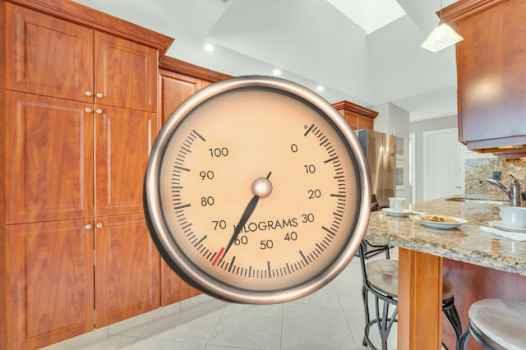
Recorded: {"value": 63, "unit": "kg"}
